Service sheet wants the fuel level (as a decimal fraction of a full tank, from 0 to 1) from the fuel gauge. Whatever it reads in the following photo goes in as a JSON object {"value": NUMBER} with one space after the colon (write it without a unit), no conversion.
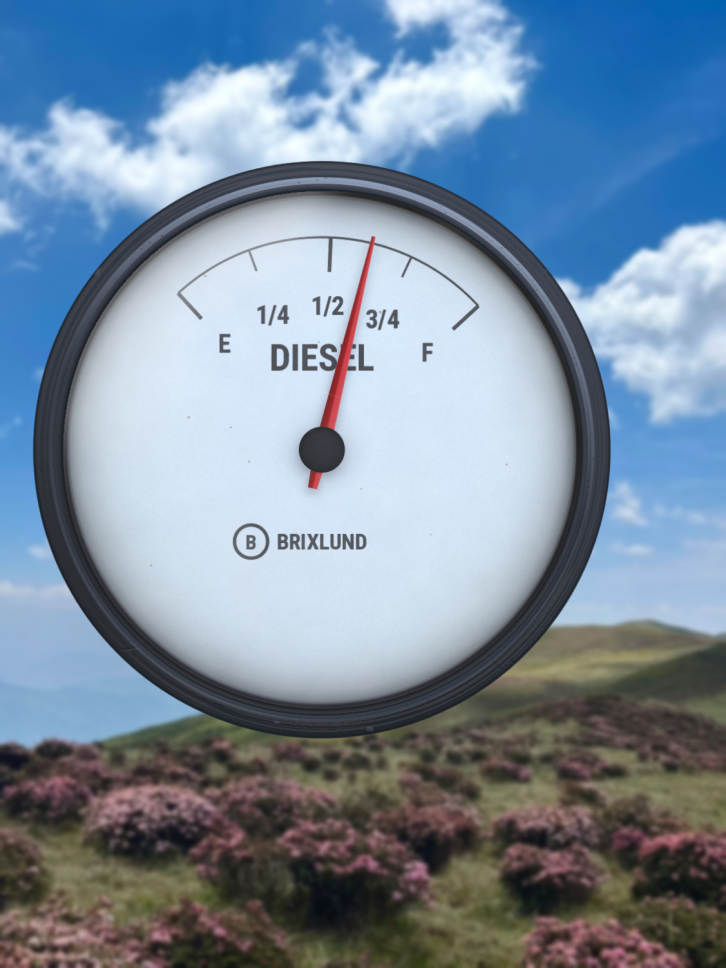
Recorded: {"value": 0.625}
